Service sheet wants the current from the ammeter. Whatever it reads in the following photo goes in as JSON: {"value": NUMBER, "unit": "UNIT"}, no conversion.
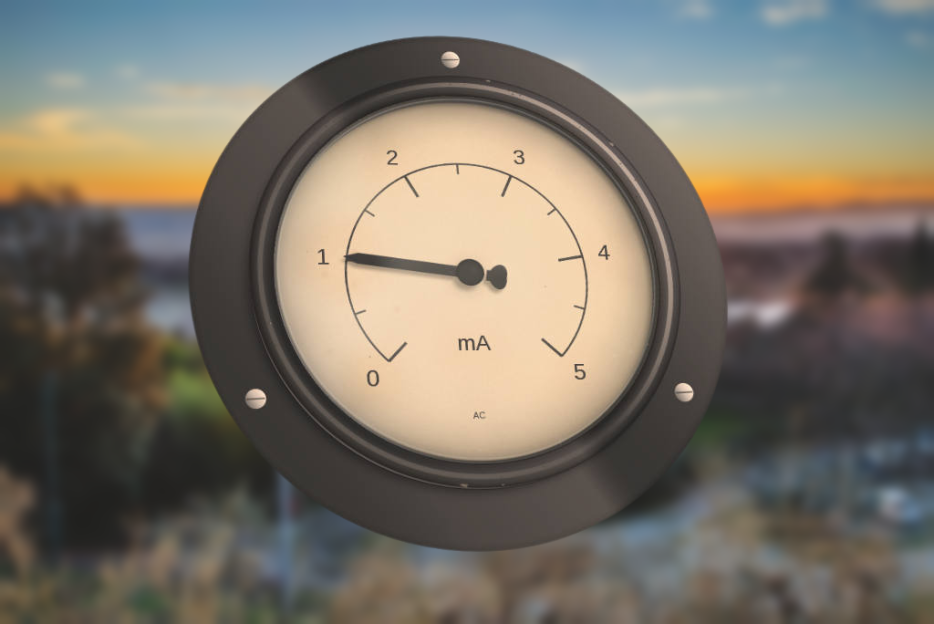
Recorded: {"value": 1, "unit": "mA"}
